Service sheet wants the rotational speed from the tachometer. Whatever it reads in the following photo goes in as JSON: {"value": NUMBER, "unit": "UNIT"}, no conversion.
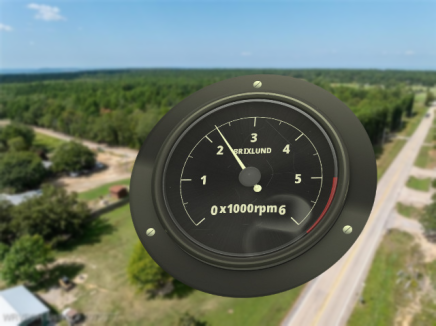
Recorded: {"value": 2250, "unit": "rpm"}
